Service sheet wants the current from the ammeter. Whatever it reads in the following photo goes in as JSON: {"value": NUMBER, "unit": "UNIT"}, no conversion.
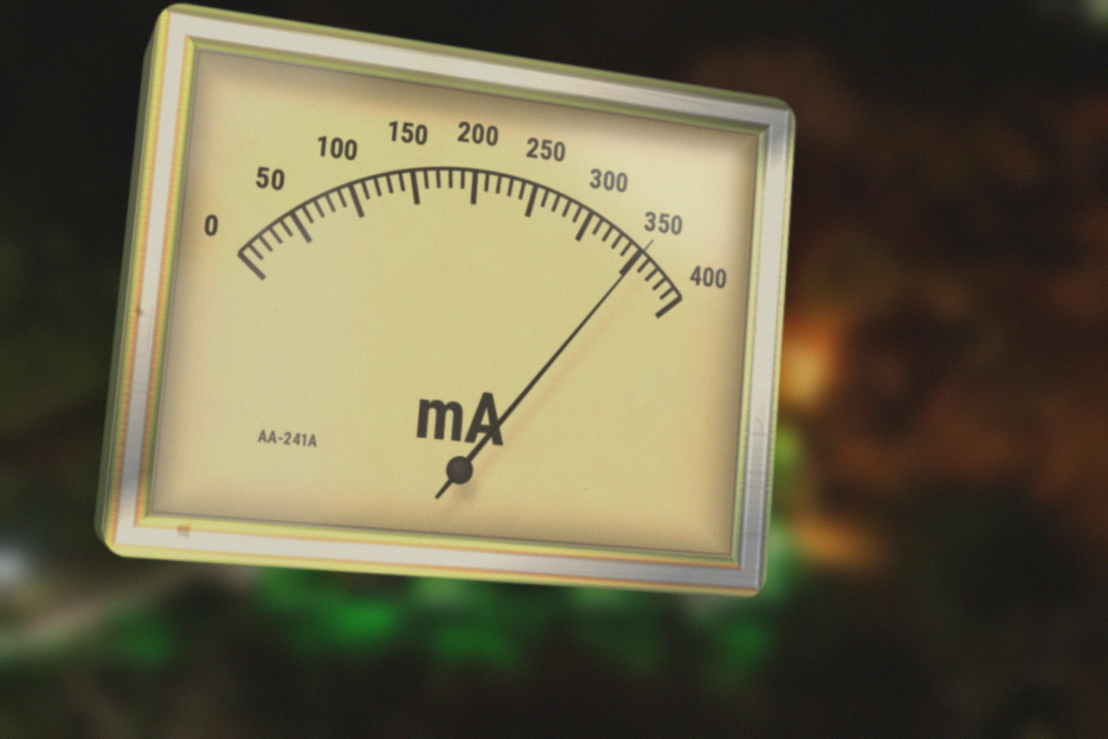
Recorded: {"value": 350, "unit": "mA"}
